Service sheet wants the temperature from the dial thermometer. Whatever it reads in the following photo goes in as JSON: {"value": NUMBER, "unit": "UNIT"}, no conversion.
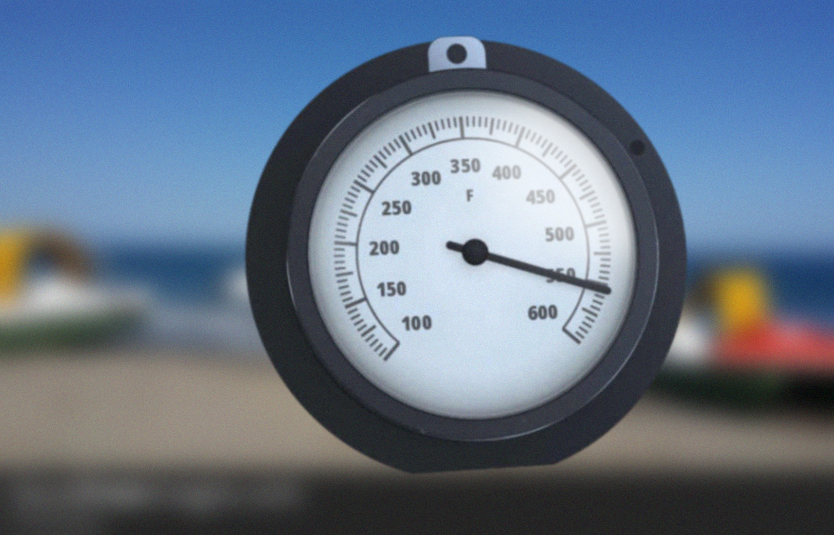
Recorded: {"value": 555, "unit": "°F"}
